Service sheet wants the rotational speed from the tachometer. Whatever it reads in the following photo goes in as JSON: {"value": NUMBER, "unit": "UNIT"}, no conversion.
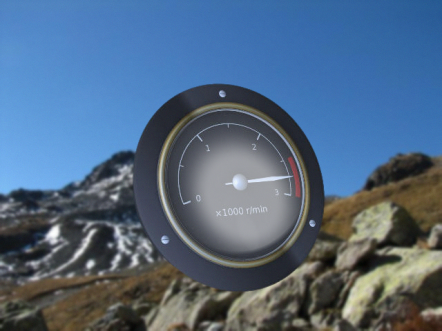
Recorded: {"value": 2750, "unit": "rpm"}
